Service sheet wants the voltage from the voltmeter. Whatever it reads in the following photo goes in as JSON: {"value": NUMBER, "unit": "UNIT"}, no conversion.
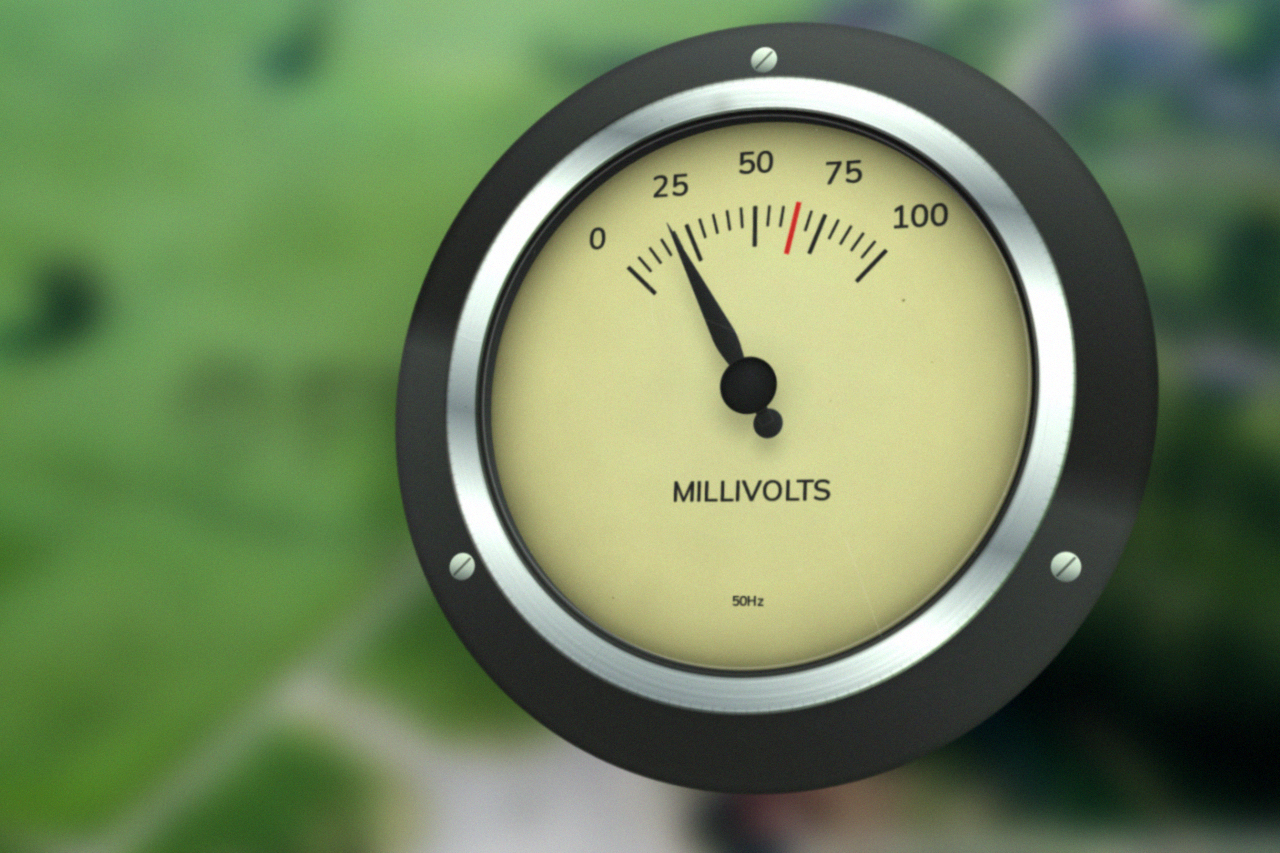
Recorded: {"value": 20, "unit": "mV"}
